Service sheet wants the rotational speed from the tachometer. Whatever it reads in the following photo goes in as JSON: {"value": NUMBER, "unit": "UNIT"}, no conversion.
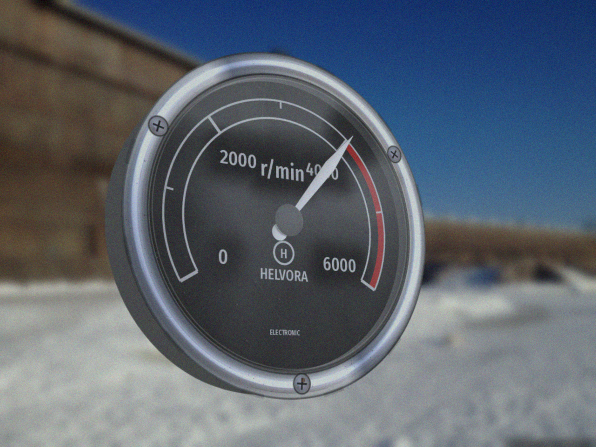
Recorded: {"value": 4000, "unit": "rpm"}
